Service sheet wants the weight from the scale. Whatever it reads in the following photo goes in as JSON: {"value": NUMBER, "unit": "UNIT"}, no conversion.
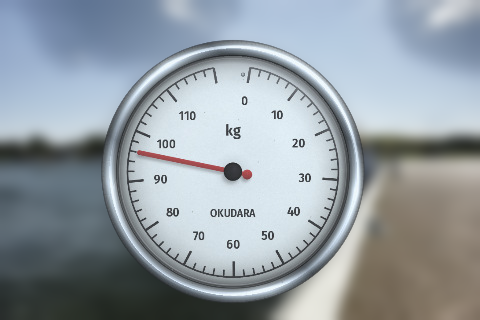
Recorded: {"value": 96, "unit": "kg"}
